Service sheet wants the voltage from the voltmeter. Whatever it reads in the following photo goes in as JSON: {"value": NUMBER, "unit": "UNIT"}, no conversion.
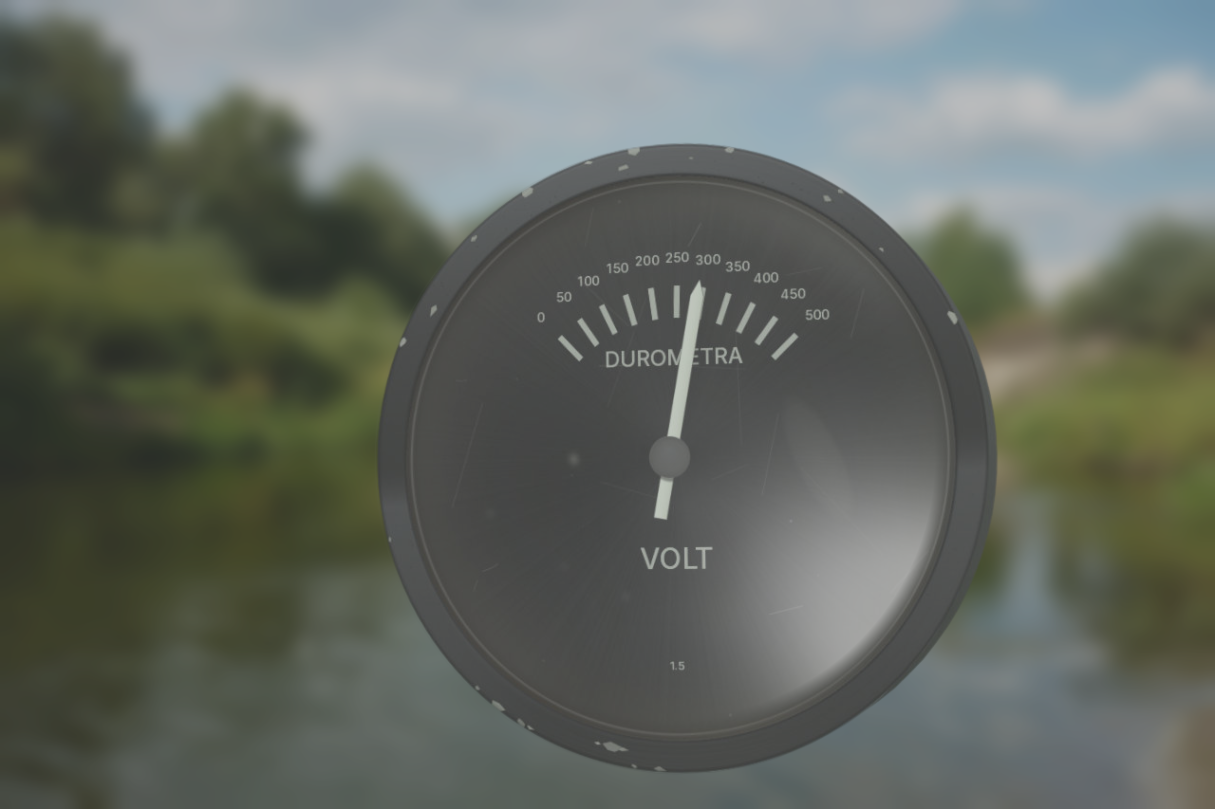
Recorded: {"value": 300, "unit": "V"}
